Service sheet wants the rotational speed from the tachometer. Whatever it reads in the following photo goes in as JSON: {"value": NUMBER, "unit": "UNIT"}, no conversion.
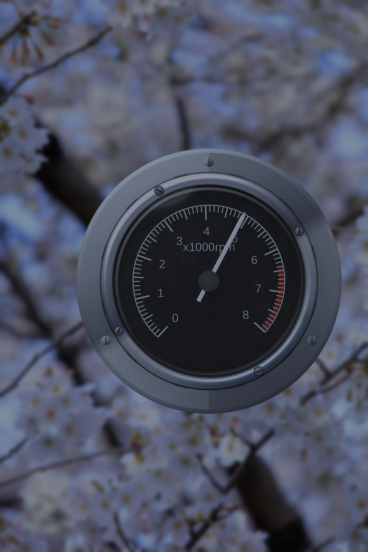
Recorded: {"value": 4900, "unit": "rpm"}
